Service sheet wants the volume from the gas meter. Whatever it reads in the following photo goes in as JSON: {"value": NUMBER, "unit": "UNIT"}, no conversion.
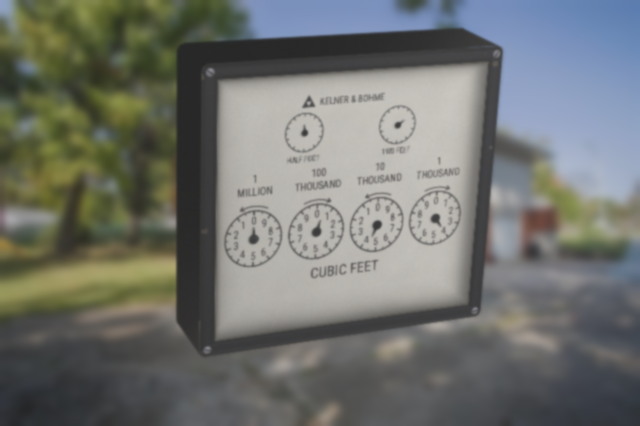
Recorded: {"value": 4400, "unit": "ft³"}
